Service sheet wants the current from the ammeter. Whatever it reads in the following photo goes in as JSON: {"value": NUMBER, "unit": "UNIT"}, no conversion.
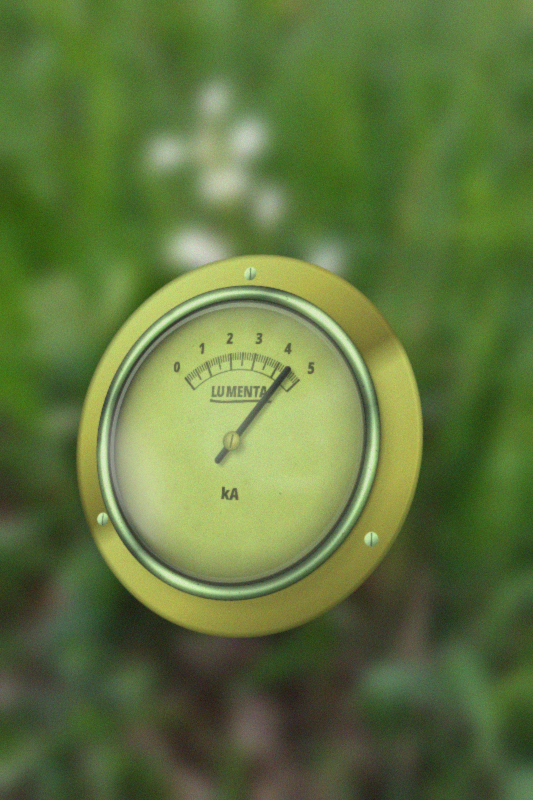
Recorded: {"value": 4.5, "unit": "kA"}
